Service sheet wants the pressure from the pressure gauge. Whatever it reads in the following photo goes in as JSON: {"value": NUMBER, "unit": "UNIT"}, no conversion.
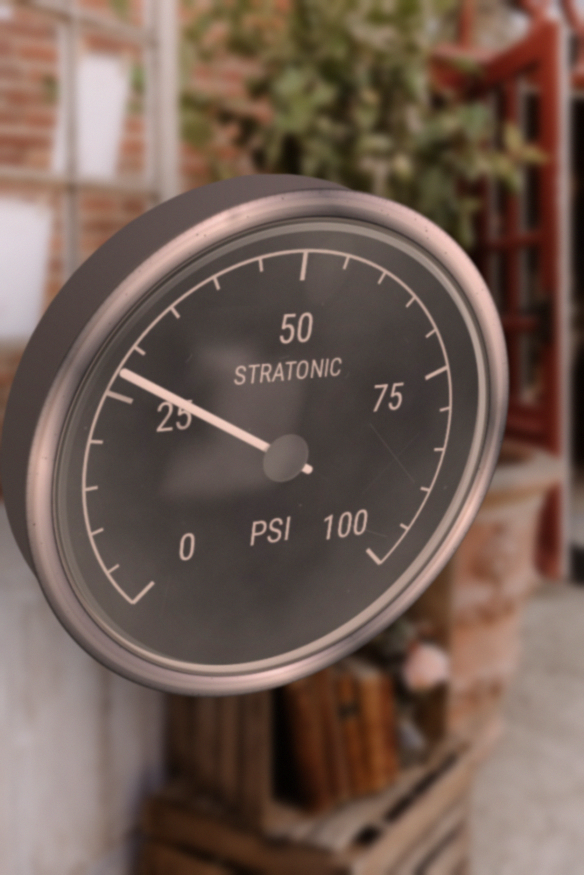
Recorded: {"value": 27.5, "unit": "psi"}
